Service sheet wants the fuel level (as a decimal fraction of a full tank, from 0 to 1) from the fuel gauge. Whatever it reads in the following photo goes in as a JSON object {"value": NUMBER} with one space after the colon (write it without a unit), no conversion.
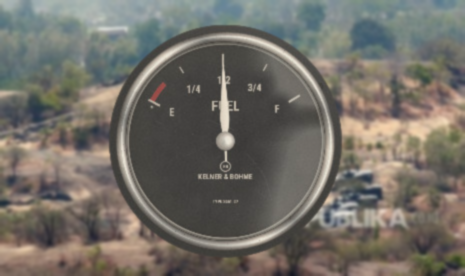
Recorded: {"value": 0.5}
